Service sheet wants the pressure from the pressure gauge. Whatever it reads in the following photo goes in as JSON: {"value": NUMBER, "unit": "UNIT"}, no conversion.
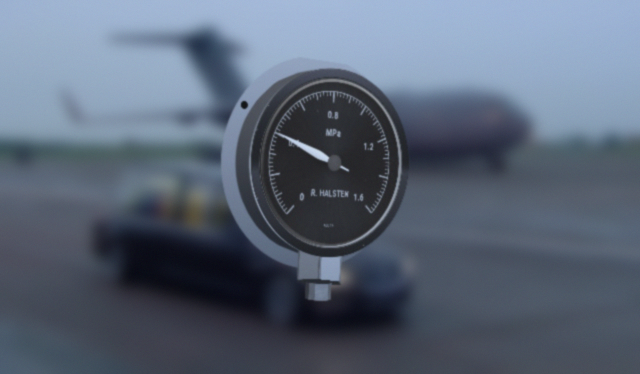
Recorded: {"value": 0.4, "unit": "MPa"}
